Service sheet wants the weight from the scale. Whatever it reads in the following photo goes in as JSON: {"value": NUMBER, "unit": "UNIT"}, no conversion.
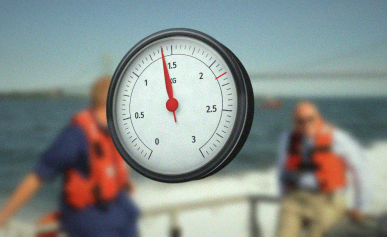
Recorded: {"value": 1.4, "unit": "kg"}
